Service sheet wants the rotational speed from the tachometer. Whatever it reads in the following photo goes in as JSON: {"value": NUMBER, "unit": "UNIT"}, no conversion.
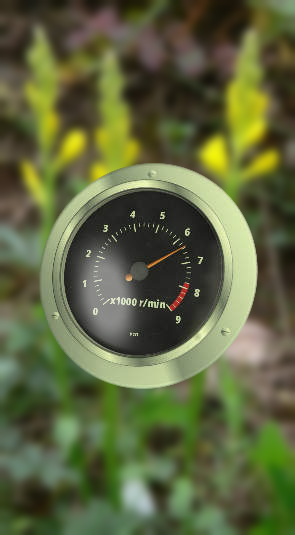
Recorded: {"value": 6400, "unit": "rpm"}
